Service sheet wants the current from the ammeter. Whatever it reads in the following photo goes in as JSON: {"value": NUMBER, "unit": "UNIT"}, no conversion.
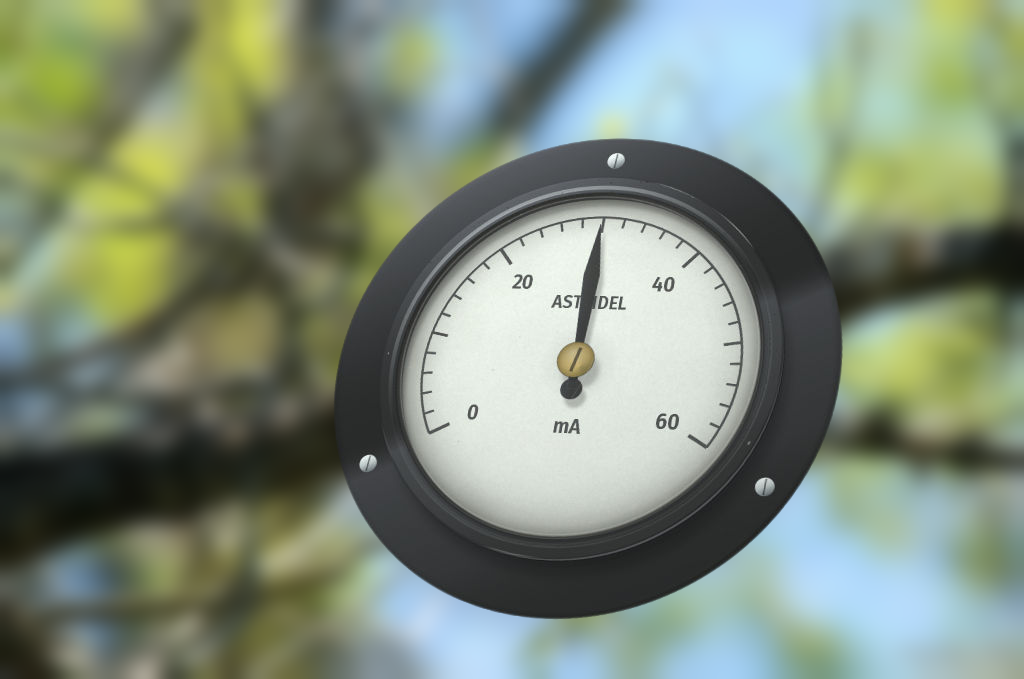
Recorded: {"value": 30, "unit": "mA"}
